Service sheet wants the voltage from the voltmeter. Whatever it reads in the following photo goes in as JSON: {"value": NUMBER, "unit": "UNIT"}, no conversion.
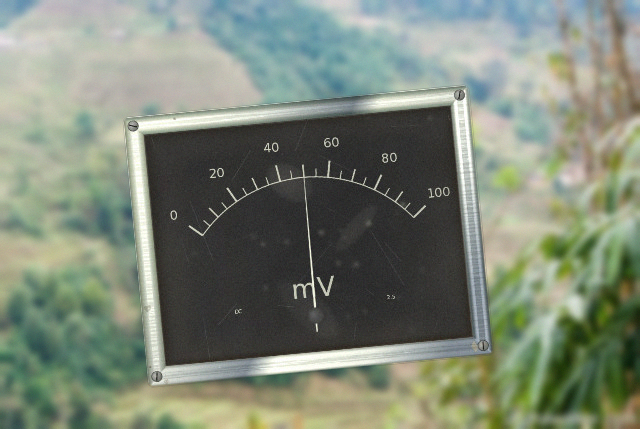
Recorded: {"value": 50, "unit": "mV"}
